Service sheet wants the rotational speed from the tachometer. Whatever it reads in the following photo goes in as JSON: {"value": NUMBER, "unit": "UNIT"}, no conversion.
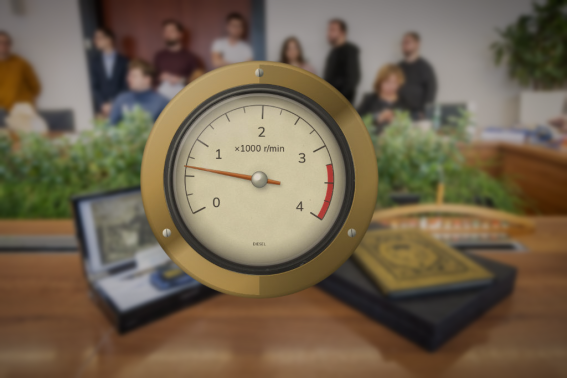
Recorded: {"value": 625, "unit": "rpm"}
